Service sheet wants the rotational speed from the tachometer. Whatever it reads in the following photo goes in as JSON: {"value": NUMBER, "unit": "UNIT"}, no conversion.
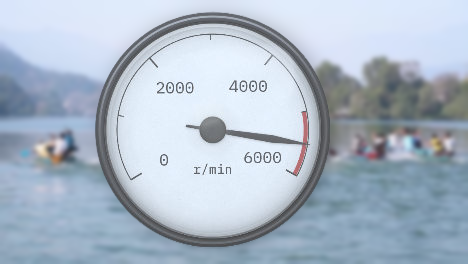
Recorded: {"value": 5500, "unit": "rpm"}
